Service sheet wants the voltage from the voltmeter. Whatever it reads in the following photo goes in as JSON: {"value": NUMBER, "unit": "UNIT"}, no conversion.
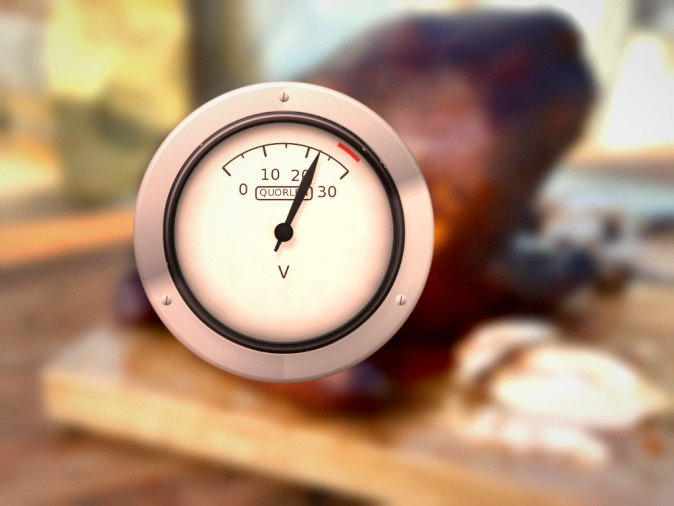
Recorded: {"value": 22.5, "unit": "V"}
